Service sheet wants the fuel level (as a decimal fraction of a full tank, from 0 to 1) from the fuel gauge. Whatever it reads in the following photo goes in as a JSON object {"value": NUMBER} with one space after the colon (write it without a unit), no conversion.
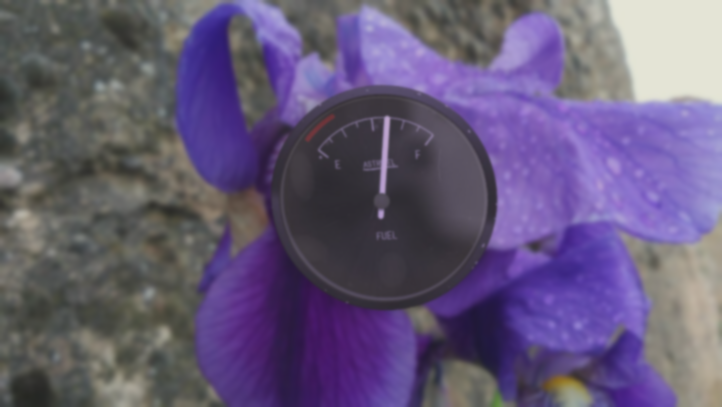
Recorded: {"value": 0.625}
